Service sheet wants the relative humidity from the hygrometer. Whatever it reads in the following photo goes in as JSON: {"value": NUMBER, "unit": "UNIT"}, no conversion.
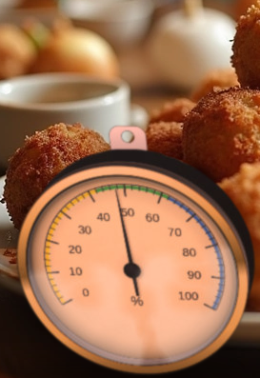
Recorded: {"value": 48, "unit": "%"}
